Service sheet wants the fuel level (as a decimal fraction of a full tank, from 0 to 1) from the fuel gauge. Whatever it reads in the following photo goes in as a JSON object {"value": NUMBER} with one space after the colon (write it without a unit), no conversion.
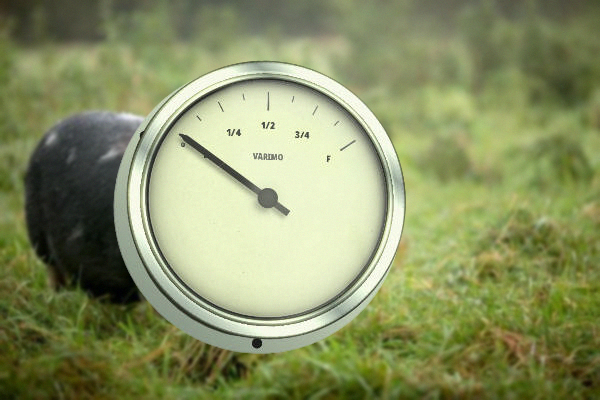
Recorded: {"value": 0}
